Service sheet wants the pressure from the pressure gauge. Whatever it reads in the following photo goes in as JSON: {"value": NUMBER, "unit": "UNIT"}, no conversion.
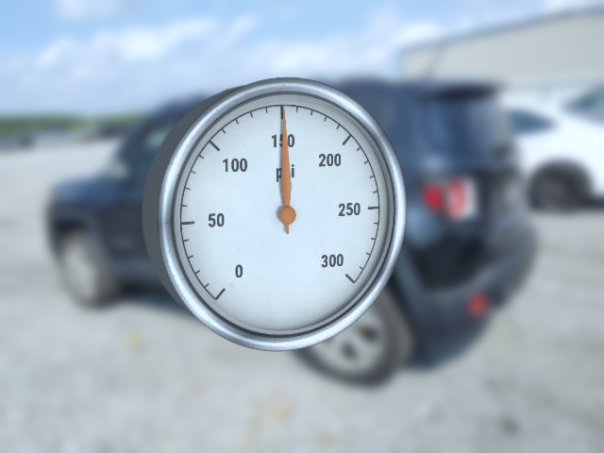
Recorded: {"value": 150, "unit": "psi"}
